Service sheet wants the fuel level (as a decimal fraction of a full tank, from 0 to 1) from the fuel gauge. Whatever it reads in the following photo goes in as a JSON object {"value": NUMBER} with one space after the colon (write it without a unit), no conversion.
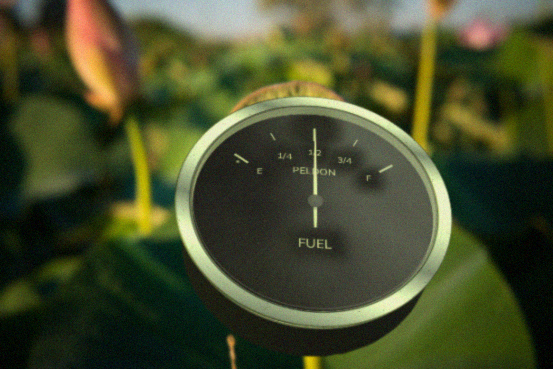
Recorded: {"value": 0.5}
